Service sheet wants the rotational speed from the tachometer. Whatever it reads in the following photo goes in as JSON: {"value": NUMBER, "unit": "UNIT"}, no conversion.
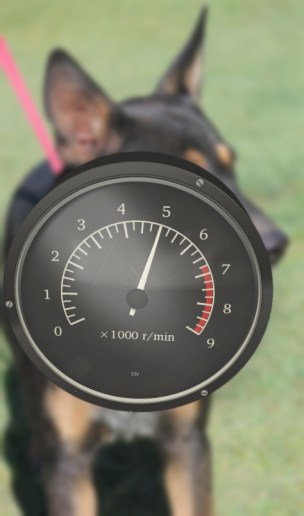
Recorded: {"value": 5000, "unit": "rpm"}
